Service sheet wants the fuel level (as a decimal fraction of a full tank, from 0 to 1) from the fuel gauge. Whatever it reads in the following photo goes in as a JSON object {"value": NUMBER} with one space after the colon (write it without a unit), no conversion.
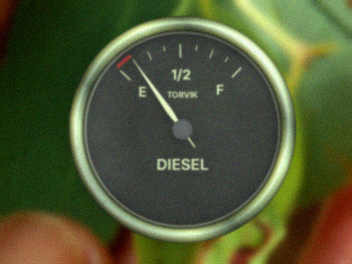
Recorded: {"value": 0.125}
